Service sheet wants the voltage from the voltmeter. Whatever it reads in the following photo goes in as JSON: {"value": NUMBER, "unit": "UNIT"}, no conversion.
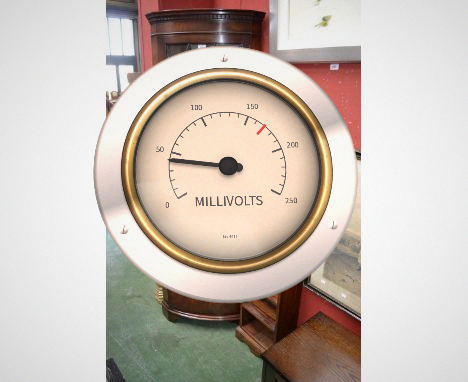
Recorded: {"value": 40, "unit": "mV"}
